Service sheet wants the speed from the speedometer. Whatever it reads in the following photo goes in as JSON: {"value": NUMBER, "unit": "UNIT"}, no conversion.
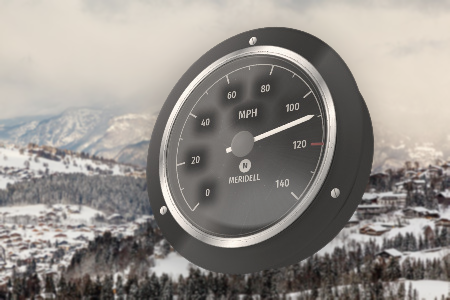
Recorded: {"value": 110, "unit": "mph"}
